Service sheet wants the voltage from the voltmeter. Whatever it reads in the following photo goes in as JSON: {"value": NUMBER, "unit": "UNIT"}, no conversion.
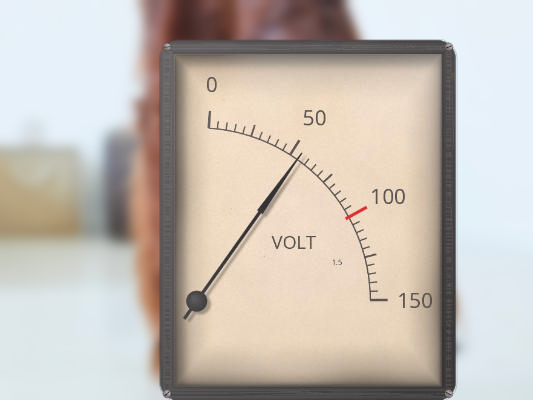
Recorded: {"value": 55, "unit": "V"}
